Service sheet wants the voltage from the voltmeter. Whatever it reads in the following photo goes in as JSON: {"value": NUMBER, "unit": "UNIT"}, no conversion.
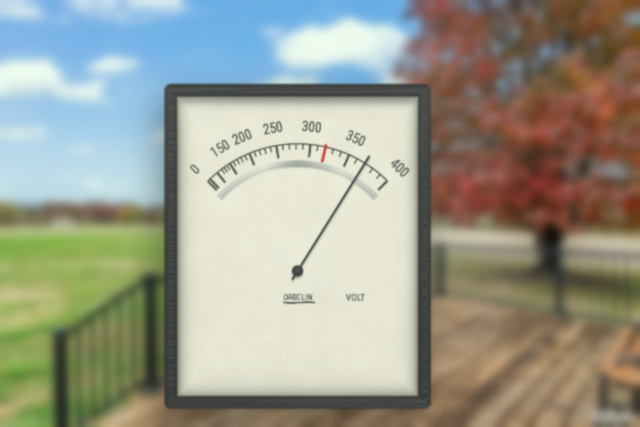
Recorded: {"value": 370, "unit": "V"}
